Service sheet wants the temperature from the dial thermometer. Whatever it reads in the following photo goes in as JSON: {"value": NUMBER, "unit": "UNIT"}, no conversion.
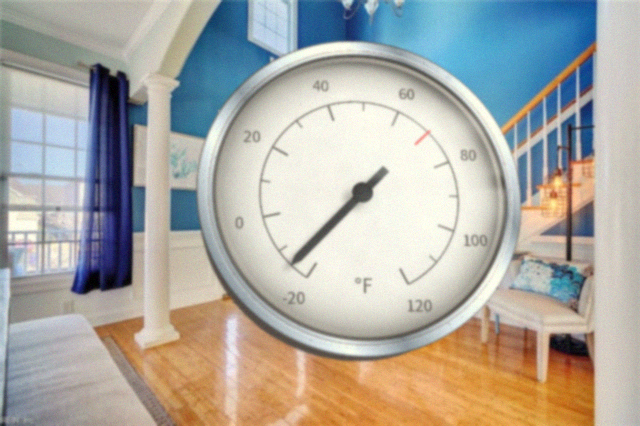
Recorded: {"value": -15, "unit": "°F"}
